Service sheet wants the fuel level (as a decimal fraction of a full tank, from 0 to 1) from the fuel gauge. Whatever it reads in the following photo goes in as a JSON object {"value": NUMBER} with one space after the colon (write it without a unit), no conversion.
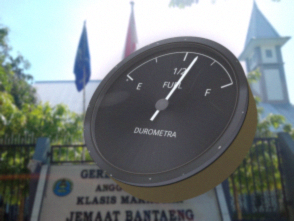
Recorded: {"value": 0.625}
